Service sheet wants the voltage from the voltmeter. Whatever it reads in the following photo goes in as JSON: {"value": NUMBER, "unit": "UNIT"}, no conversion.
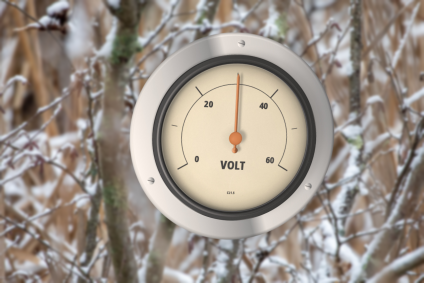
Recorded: {"value": 30, "unit": "V"}
